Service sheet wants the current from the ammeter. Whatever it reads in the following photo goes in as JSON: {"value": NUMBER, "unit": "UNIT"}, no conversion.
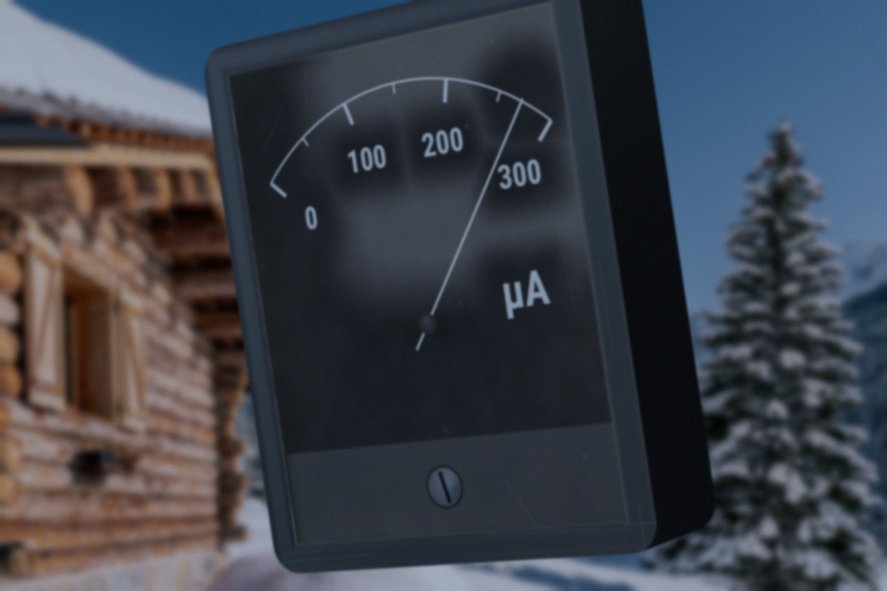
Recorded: {"value": 275, "unit": "µA"}
